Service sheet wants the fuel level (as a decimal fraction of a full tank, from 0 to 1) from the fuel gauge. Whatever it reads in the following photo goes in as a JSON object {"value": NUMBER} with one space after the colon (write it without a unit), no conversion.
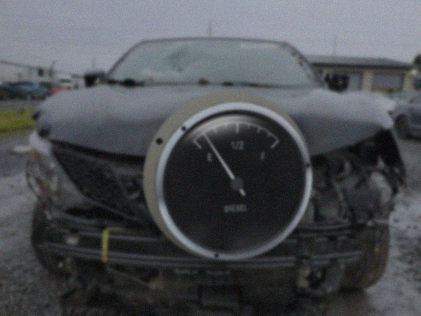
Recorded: {"value": 0.125}
